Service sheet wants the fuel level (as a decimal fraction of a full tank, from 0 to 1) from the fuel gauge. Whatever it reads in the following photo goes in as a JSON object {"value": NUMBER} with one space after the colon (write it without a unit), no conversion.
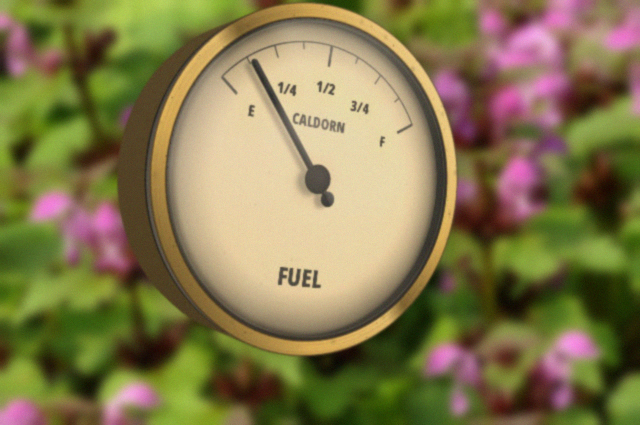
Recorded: {"value": 0.125}
